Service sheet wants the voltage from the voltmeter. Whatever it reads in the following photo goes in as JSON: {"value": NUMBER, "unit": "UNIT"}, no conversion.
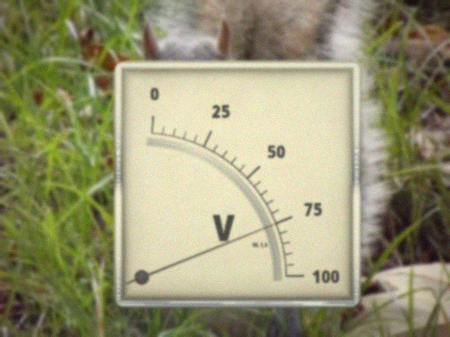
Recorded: {"value": 75, "unit": "V"}
